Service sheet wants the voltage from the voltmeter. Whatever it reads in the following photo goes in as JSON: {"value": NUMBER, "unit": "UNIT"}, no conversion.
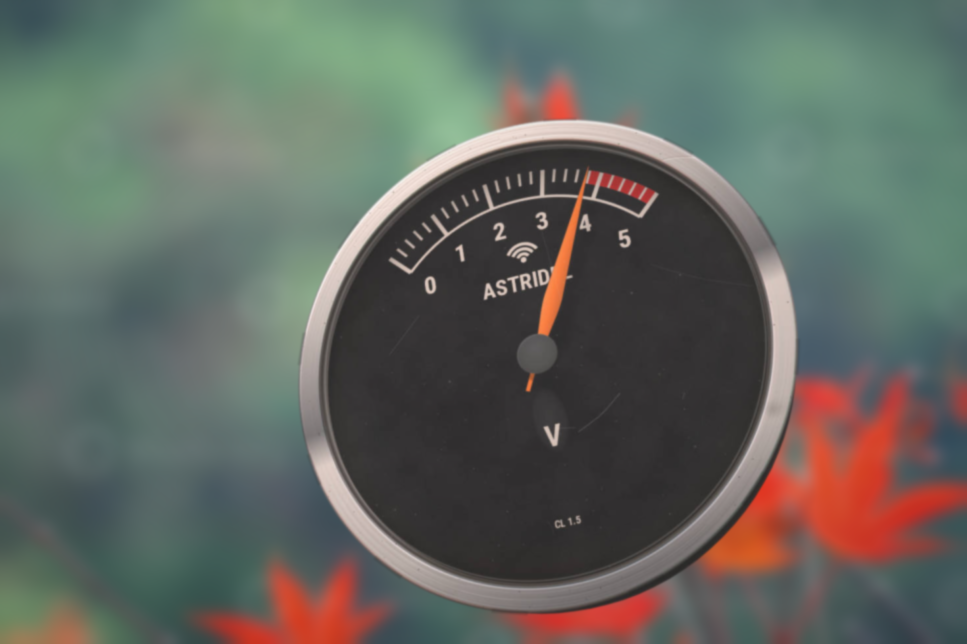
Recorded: {"value": 3.8, "unit": "V"}
